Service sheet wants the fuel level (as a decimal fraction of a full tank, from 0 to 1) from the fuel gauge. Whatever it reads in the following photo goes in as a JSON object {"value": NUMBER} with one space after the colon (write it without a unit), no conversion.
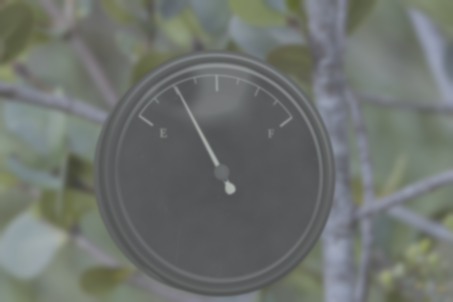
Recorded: {"value": 0.25}
